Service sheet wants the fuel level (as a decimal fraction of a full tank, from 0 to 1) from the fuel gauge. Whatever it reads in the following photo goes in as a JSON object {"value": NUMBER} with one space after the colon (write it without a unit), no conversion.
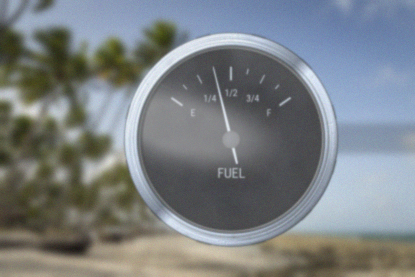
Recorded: {"value": 0.375}
